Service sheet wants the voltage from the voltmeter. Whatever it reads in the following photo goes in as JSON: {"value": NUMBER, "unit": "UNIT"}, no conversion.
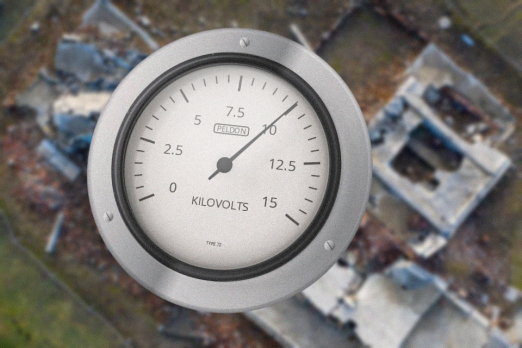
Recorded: {"value": 10, "unit": "kV"}
